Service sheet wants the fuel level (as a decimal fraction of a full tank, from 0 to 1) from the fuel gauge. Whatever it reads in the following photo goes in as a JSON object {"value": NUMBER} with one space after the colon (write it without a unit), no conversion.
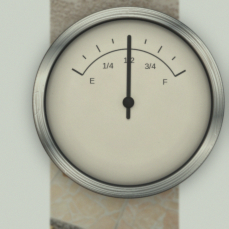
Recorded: {"value": 0.5}
